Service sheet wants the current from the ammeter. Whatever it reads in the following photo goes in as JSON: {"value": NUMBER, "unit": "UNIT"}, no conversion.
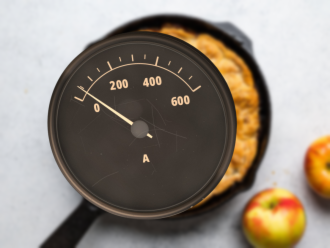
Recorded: {"value": 50, "unit": "A"}
